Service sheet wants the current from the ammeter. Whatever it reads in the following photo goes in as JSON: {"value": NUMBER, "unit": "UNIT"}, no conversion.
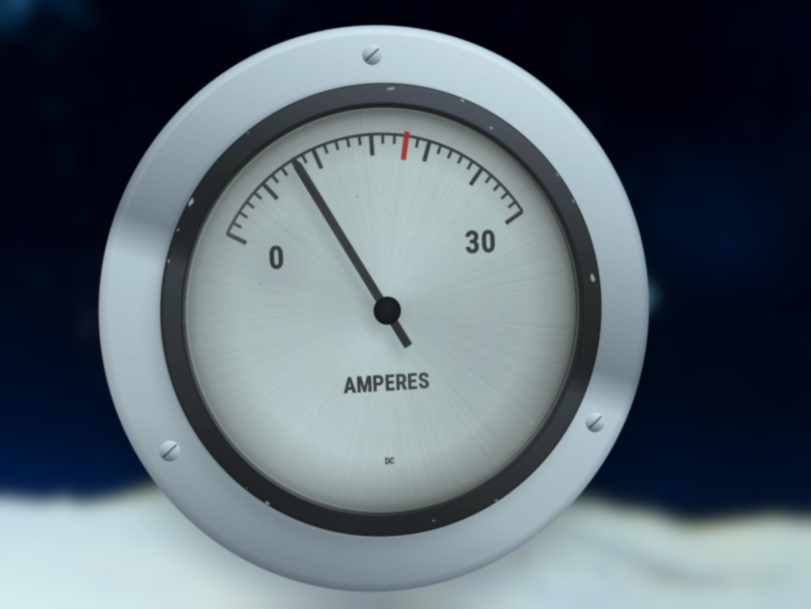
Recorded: {"value": 8, "unit": "A"}
